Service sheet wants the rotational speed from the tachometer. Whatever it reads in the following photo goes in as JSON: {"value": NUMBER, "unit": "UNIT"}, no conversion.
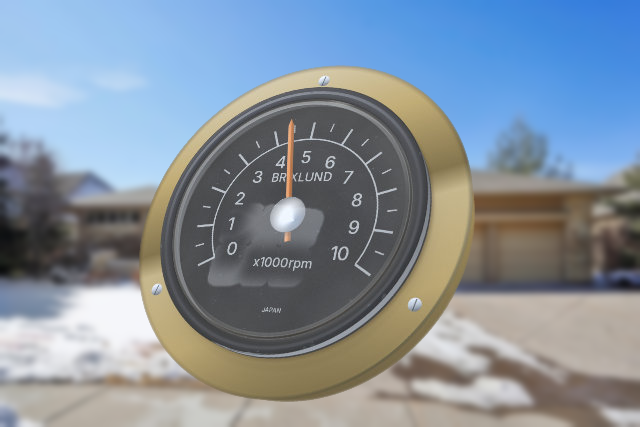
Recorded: {"value": 4500, "unit": "rpm"}
